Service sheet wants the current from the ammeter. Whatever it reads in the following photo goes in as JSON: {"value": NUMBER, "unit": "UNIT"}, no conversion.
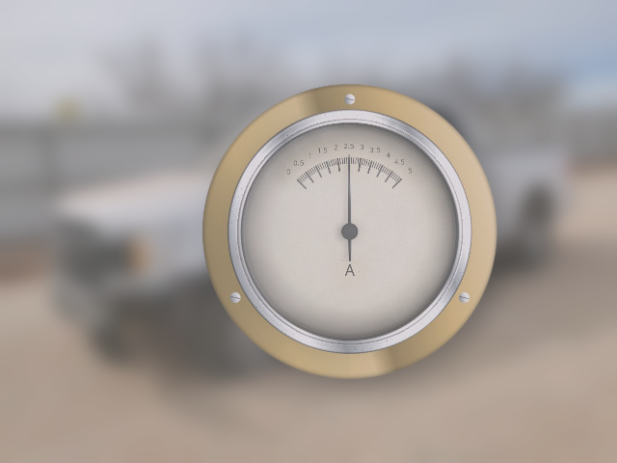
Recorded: {"value": 2.5, "unit": "A"}
